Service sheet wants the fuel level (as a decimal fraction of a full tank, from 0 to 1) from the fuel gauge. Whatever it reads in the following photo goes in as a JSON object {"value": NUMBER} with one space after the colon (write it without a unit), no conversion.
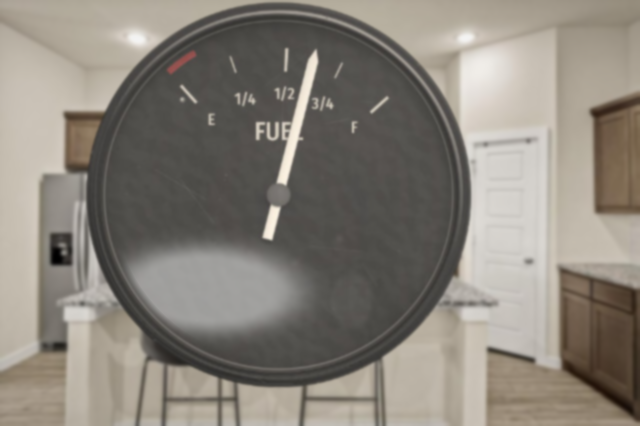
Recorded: {"value": 0.625}
